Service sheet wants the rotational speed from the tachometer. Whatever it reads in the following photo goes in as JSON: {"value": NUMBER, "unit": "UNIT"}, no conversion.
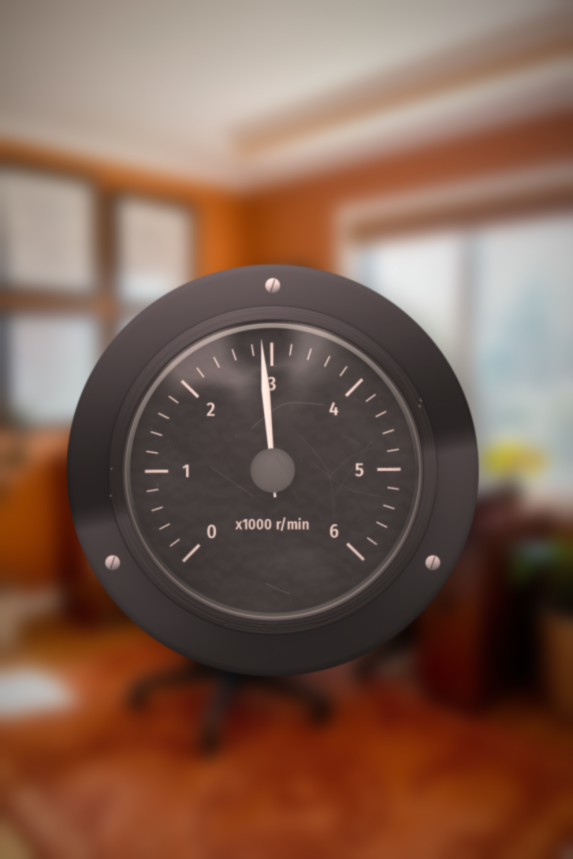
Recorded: {"value": 2900, "unit": "rpm"}
